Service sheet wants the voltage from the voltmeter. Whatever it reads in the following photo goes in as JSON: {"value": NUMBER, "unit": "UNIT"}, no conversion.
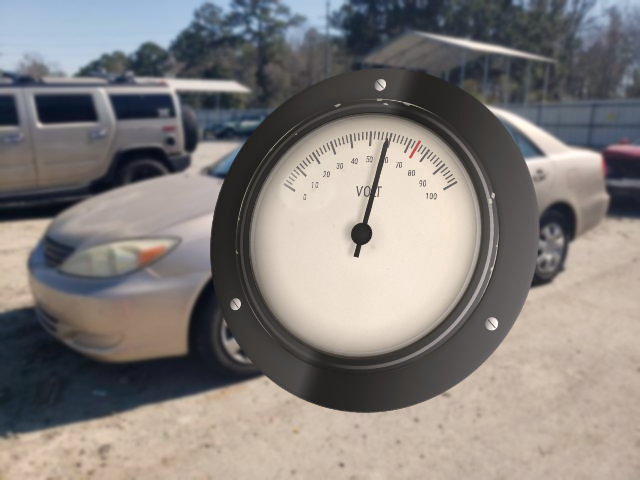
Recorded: {"value": 60, "unit": "V"}
